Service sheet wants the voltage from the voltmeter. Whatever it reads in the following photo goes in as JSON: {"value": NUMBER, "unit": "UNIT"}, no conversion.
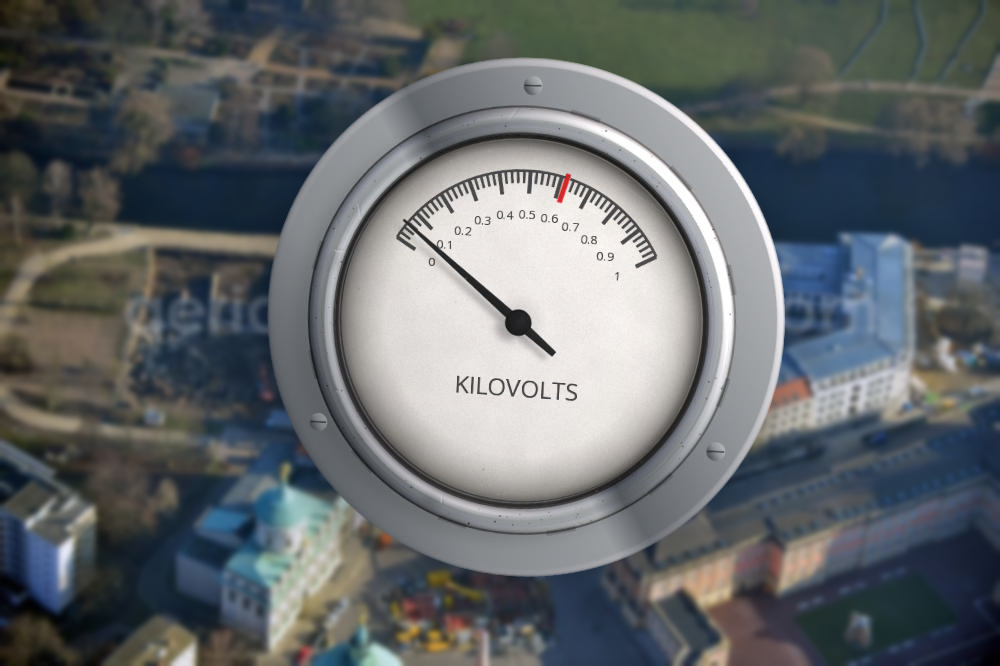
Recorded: {"value": 0.06, "unit": "kV"}
